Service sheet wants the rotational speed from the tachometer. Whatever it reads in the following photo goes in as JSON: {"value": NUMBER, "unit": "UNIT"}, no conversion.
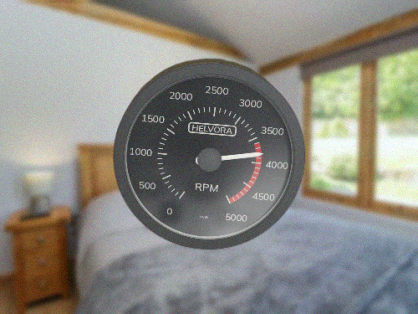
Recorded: {"value": 3800, "unit": "rpm"}
